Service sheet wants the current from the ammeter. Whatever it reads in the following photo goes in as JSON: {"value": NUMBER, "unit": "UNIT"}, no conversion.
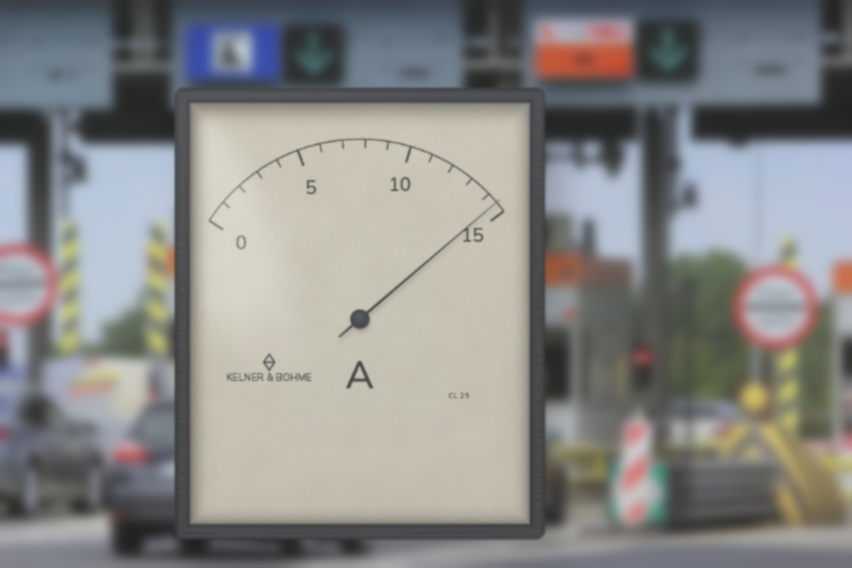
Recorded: {"value": 14.5, "unit": "A"}
